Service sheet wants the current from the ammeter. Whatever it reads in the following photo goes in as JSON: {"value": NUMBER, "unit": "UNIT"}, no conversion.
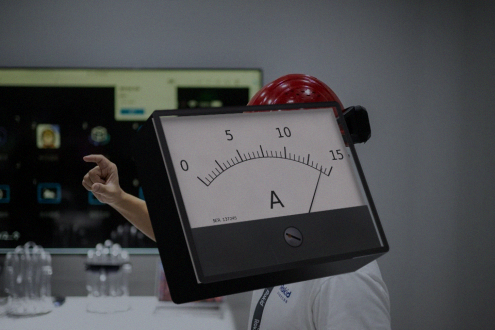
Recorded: {"value": 14, "unit": "A"}
